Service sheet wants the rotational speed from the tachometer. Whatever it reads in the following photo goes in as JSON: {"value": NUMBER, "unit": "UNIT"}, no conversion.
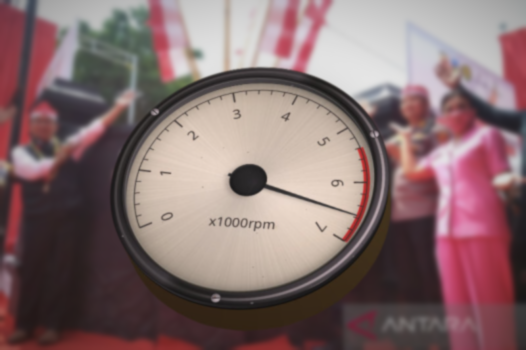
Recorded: {"value": 6600, "unit": "rpm"}
